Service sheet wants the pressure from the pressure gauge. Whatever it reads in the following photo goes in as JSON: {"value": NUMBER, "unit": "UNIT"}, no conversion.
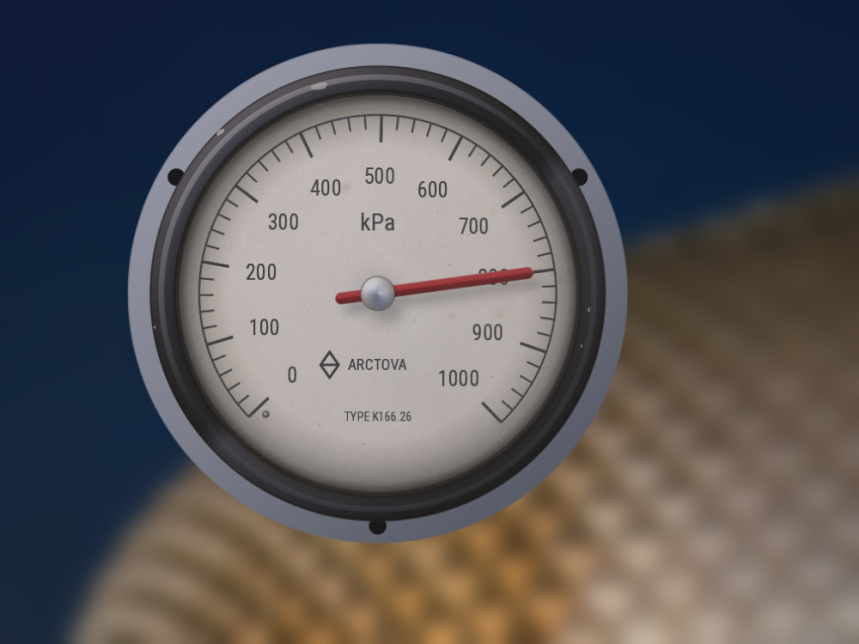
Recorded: {"value": 800, "unit": "kPa"}
